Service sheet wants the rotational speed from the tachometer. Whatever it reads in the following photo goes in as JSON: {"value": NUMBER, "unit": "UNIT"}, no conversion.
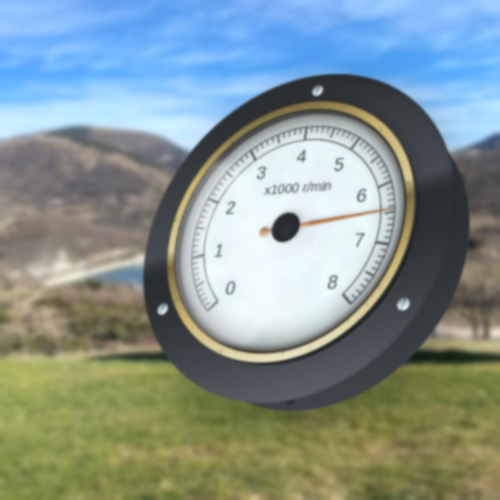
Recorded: {"value": 6500, "unit": "rpm"}
